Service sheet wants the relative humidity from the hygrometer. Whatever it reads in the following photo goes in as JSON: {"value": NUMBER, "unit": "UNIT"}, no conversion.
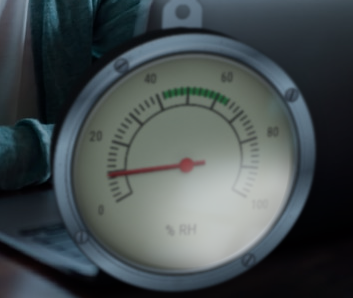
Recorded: {"value": 10, "unit": "%"}
